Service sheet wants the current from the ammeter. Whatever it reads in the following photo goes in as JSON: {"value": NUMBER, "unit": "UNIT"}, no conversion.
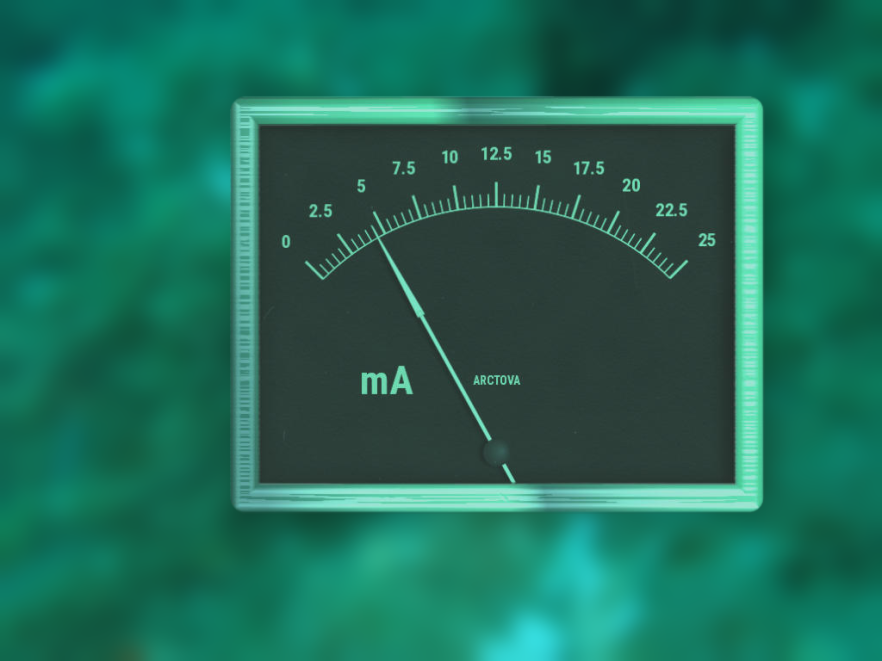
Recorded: {"value": 4.5, "unit": "mA"}
